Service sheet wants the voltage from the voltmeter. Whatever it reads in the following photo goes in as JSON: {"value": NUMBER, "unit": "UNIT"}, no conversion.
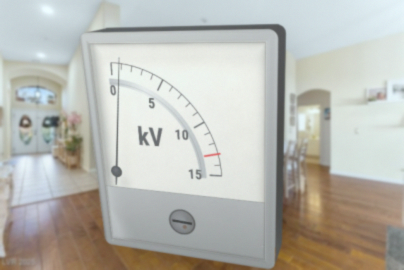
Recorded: {"value": 1, "unit": "kV"}
